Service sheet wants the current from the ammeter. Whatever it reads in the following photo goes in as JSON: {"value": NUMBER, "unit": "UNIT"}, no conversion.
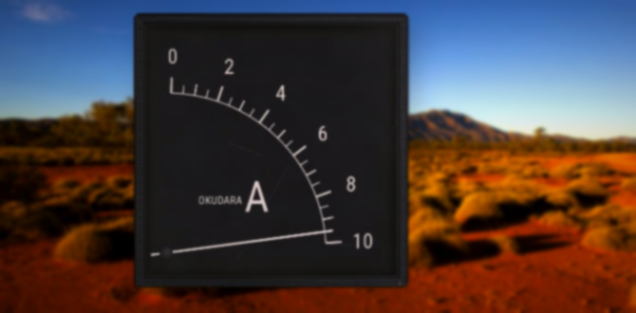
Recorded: {"value": 9.5, "unit": "A"}
